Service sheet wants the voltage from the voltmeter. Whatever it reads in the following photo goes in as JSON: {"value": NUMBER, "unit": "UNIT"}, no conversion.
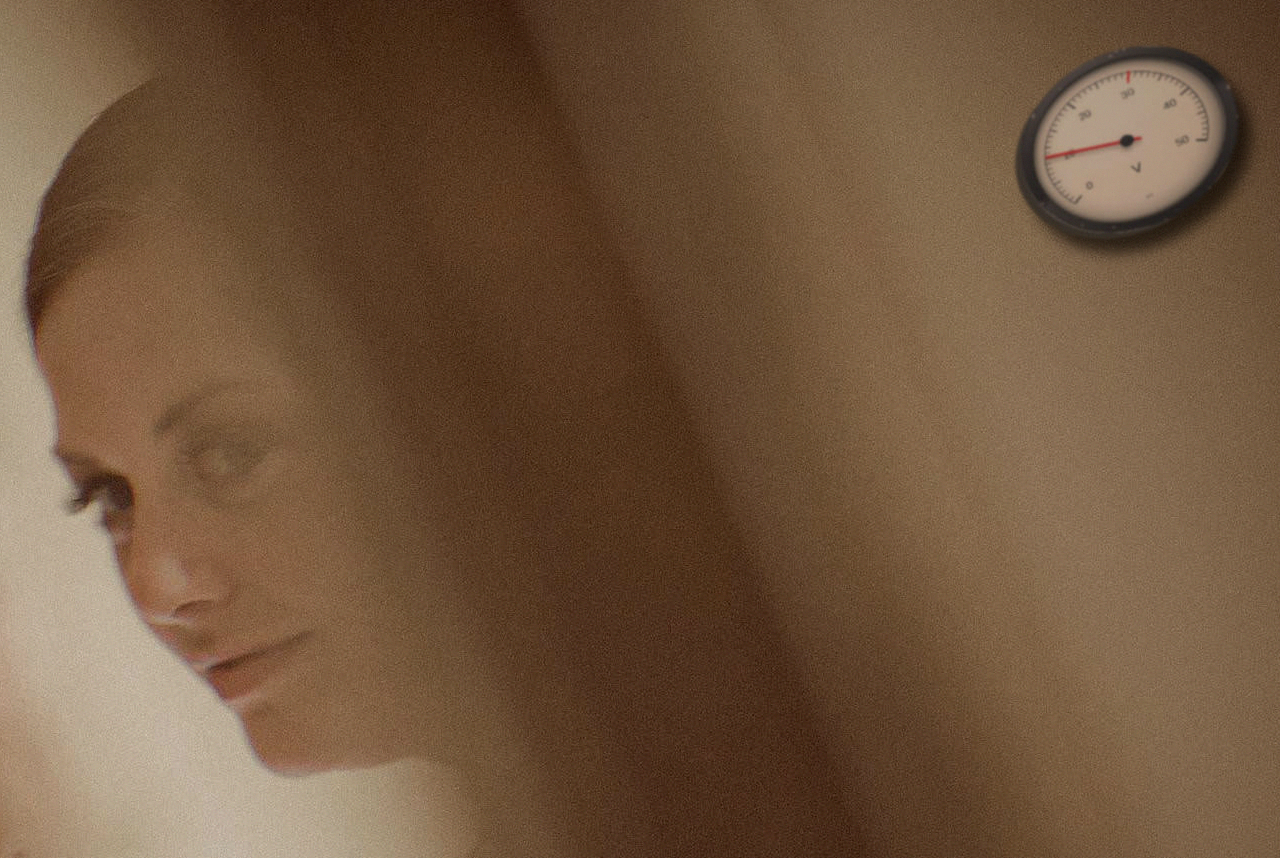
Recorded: {"value": 10, "unit": "V"}
